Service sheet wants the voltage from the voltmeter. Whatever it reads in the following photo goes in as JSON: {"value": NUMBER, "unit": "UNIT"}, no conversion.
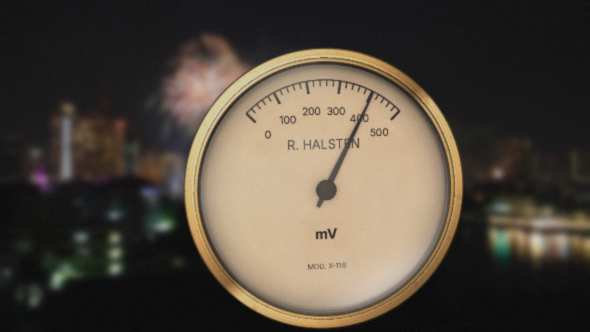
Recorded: {"value": 400, "unit": "mV"}
